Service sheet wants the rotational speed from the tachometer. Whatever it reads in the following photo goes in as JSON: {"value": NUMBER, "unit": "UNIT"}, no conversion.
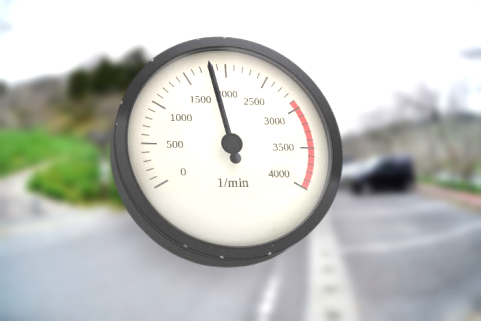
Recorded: {"value": 1800, "unit": "rpm"}
